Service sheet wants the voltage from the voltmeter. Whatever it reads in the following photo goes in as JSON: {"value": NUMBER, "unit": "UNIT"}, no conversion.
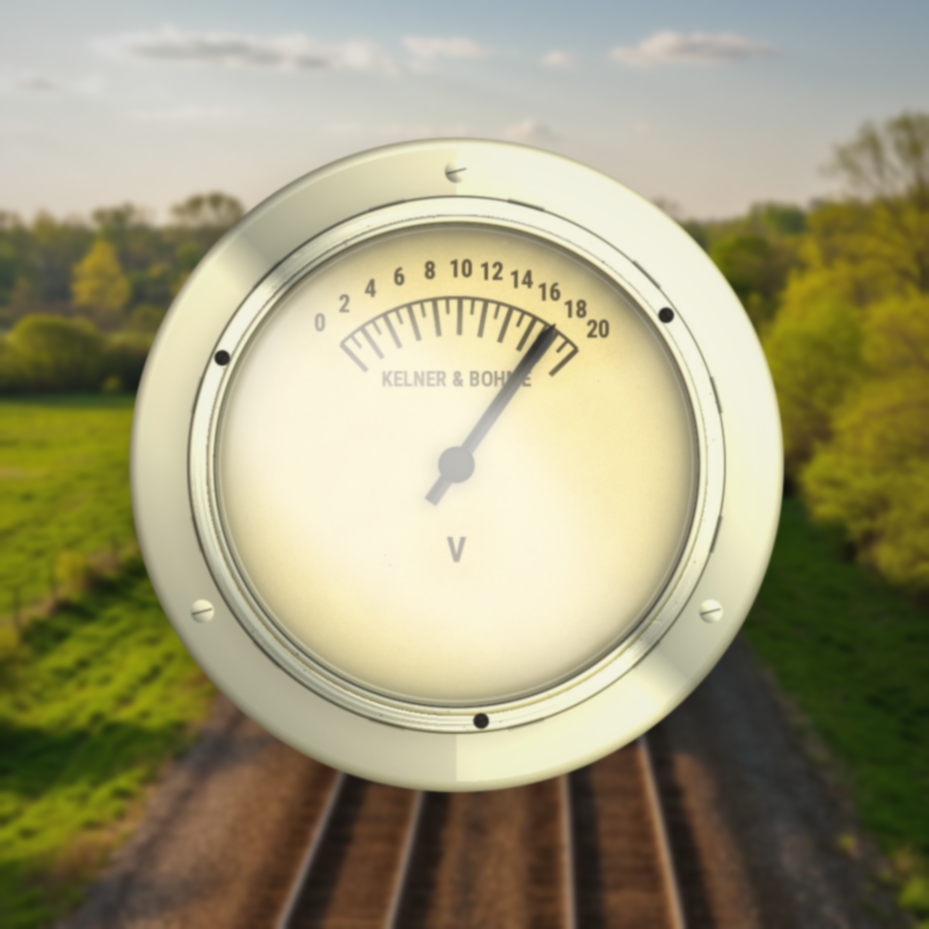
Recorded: {"value": 17.5, "unit": "V"}
